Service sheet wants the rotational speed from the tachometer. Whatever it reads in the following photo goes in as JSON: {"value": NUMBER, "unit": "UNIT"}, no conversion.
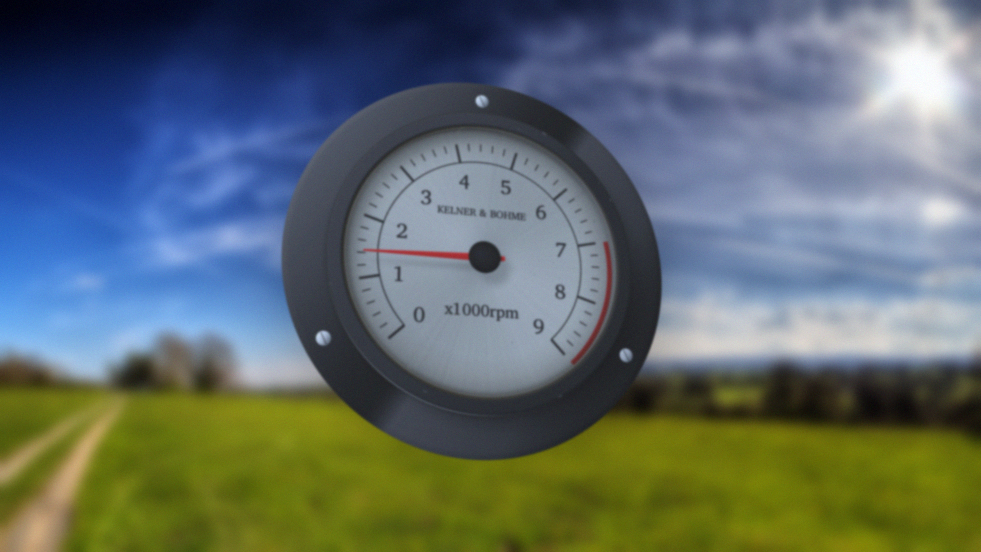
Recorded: {"value": 1400, "unit": "rpm"}
